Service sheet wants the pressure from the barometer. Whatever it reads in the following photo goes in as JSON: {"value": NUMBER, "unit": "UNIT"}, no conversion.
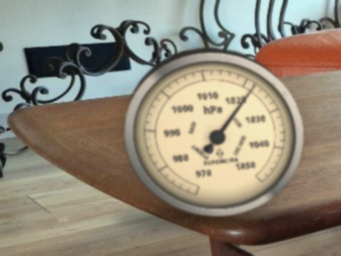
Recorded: {"value": 1022, "unit": "hPa"}
